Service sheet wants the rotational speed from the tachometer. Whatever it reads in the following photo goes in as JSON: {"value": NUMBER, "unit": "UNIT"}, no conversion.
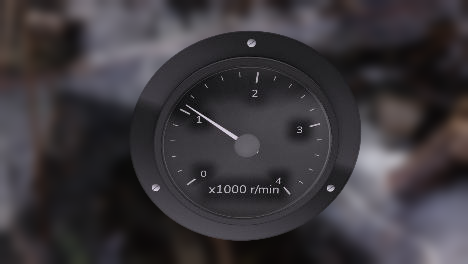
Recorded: {"value": 1100, "unit": "rpm"}
